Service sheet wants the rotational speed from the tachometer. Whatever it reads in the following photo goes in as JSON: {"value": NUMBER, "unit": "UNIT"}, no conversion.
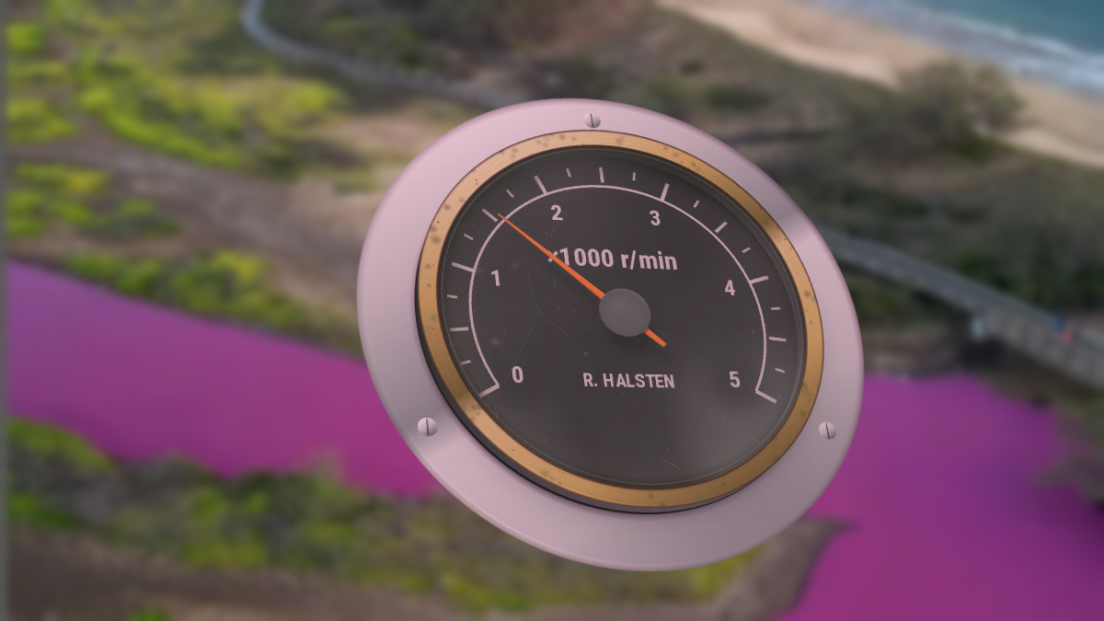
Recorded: {"value": 1500, "unit": "rpm"}
